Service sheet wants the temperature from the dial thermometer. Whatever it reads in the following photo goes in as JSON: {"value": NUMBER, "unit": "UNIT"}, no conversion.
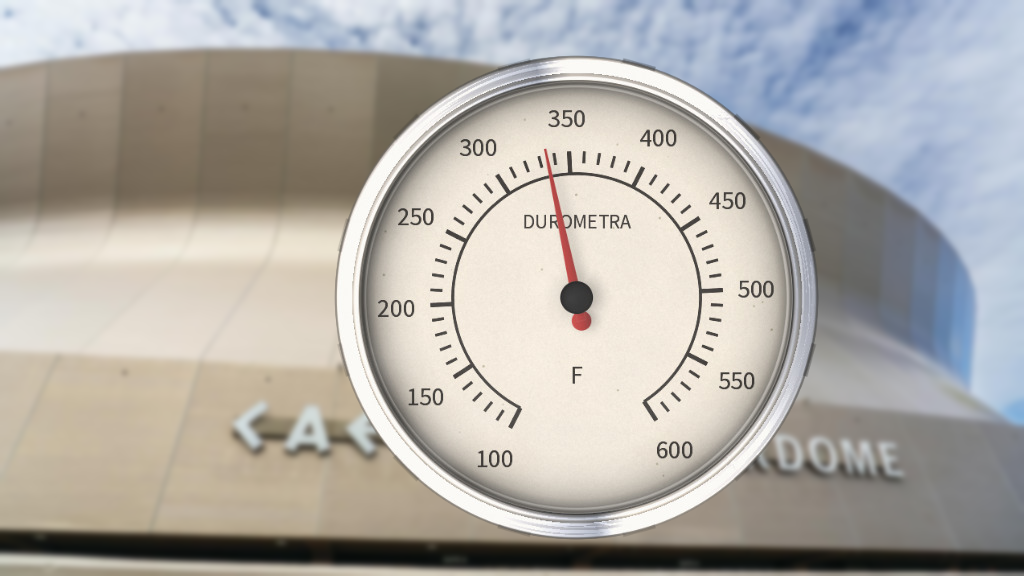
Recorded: {"value": 335, "unit": "°F"}
